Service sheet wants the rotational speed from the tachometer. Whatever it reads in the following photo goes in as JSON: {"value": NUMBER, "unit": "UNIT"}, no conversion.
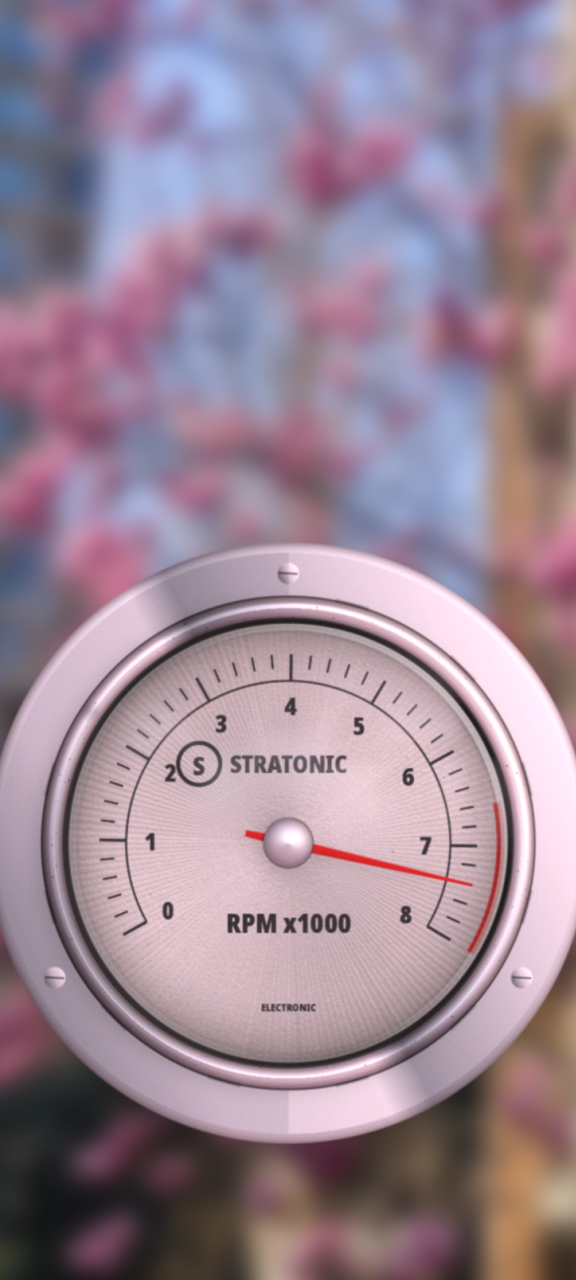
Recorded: {"value": 7400, "unit": "rpm"}
